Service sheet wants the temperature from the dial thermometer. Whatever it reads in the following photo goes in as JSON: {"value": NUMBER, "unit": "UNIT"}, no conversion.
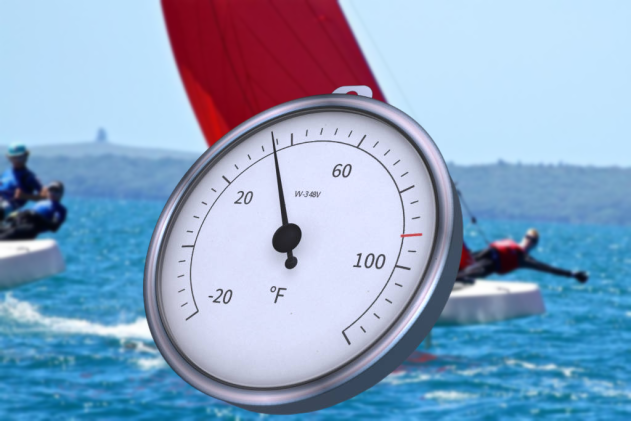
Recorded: {"value": 36, "unit": "°F"}
